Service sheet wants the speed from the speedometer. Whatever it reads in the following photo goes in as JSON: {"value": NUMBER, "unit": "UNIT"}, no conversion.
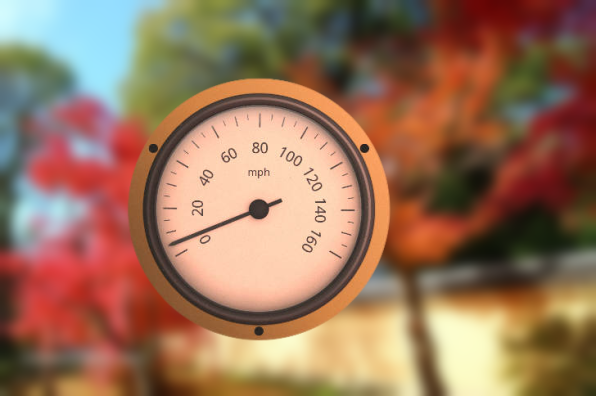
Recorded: {"value": 5, "unit": "mph"}
